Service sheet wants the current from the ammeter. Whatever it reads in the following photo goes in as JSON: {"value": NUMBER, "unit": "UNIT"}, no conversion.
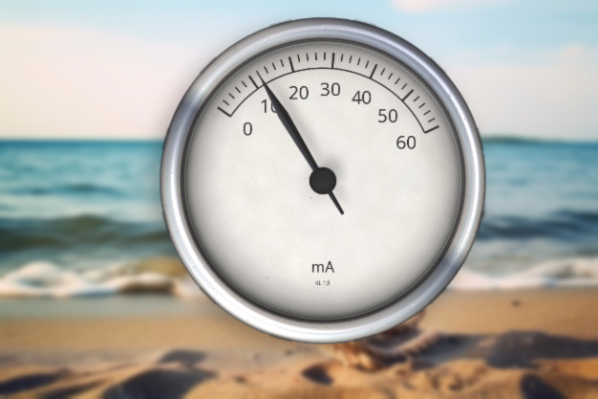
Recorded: {"value": 12, "unit": "mA"}
